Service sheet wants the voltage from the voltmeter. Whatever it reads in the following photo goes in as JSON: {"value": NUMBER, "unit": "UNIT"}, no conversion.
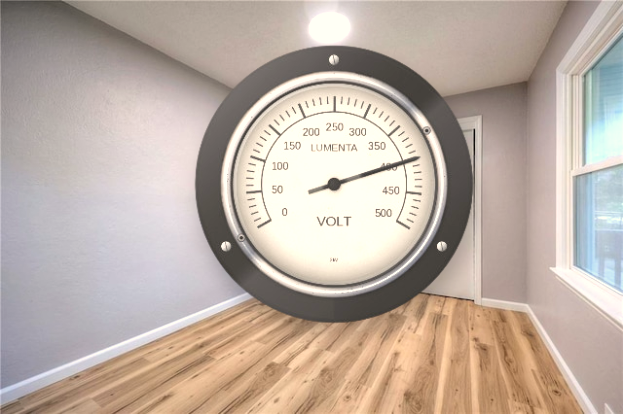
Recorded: {"value": 400, "unit": "V"}
